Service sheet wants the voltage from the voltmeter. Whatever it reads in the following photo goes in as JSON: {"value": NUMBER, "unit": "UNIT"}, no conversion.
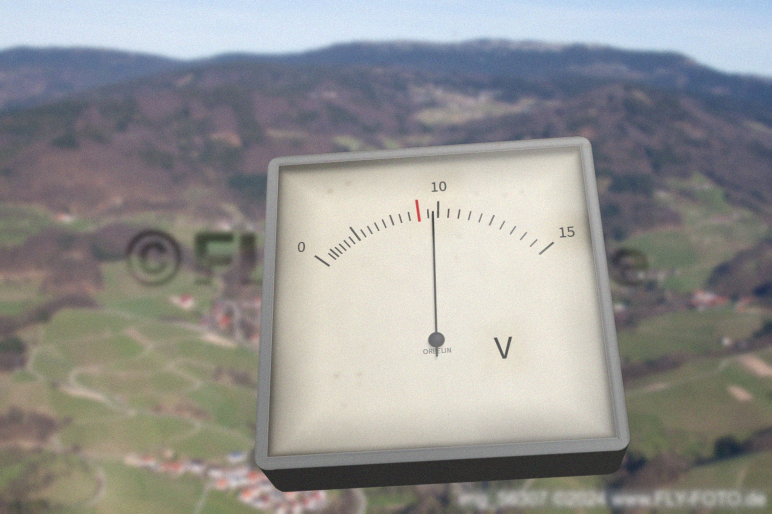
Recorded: {"value": 9.75, "unit": "V"}
